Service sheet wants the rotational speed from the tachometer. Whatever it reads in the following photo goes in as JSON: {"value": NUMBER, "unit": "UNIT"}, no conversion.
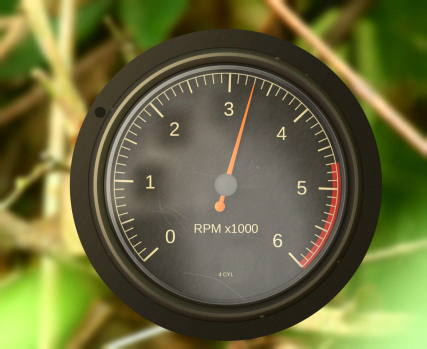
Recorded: {"value": 3300, "unit": "rpm"}
